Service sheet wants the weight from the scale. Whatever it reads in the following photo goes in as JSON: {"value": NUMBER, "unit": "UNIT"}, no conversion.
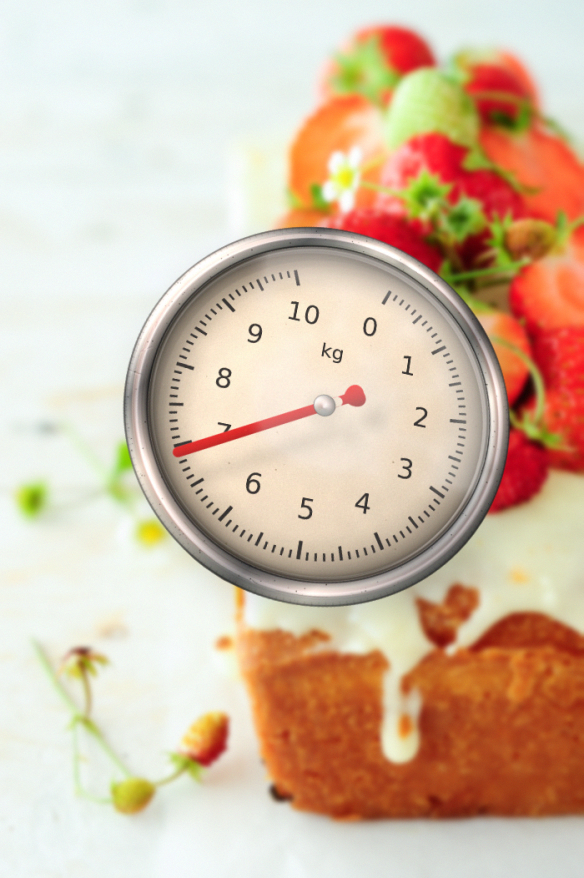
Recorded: {"value": 6.9, "unit": "kg"}
